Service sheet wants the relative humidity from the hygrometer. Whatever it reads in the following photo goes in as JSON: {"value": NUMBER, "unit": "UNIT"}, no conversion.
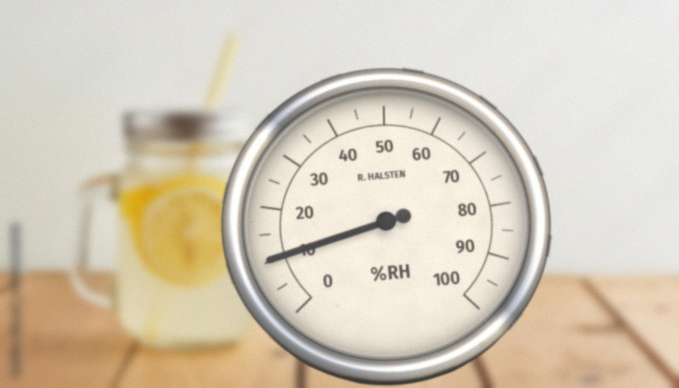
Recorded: {"value": 10, "unit": "%"}
